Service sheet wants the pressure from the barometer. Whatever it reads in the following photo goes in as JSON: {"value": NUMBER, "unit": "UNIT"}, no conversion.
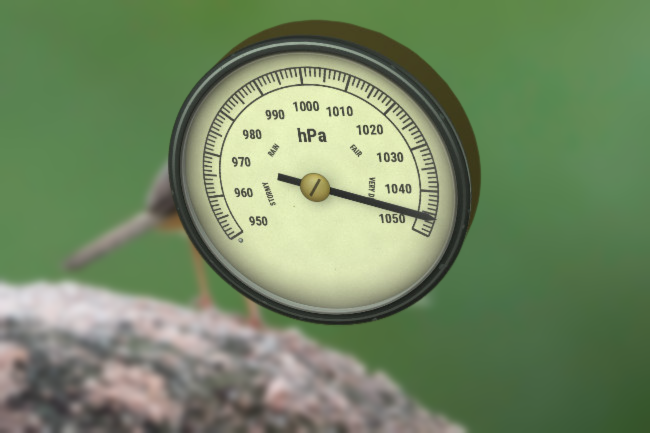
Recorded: {"value": 1045, "unit": "hPa"}
